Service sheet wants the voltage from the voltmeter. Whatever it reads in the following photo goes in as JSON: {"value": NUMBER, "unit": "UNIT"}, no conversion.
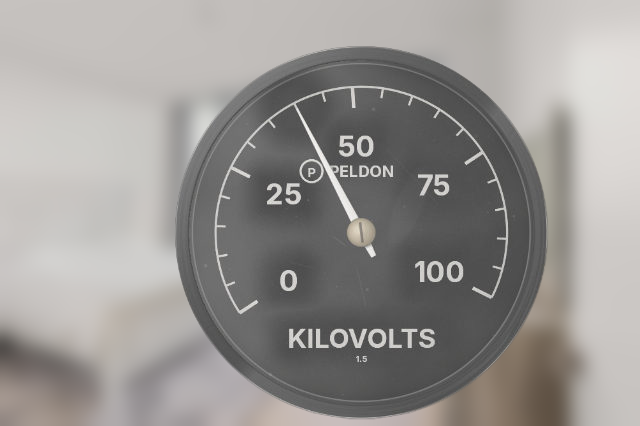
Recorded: {"value": 40, "unit": "kV"}
